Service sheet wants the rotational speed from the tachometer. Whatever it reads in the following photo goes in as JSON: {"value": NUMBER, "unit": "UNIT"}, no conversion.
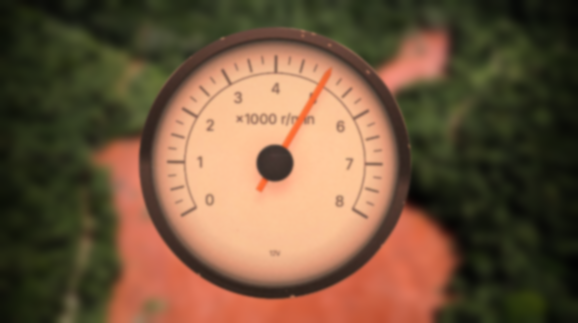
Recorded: {"value": 5000, "unit": "rpm"}
